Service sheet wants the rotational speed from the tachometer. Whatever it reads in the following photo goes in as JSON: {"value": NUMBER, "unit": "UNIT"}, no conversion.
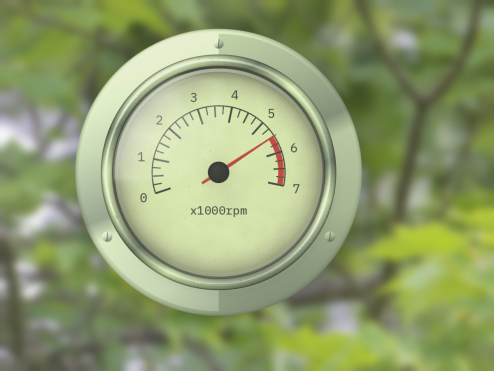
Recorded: {"value": 5500, "unit": "rpm"}
